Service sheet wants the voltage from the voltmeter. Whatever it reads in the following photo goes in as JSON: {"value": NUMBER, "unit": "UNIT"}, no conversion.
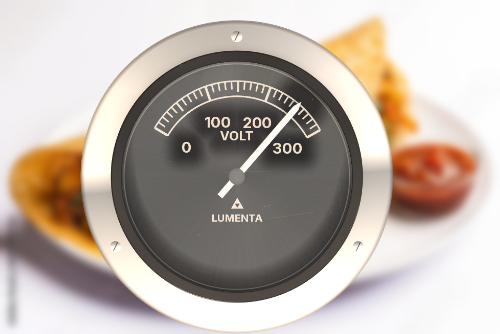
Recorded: {"value": 250, "unit": "V"}
